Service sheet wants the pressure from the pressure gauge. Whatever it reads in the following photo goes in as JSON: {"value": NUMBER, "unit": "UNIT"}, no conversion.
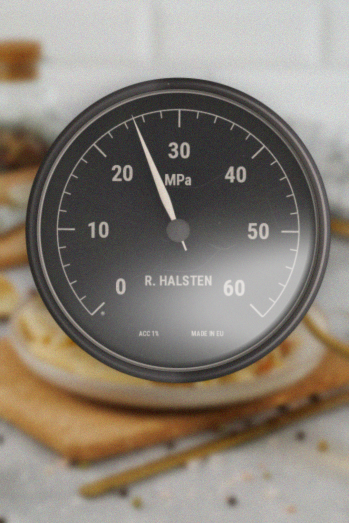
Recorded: {"value": 25, "unit": "MPa"}
